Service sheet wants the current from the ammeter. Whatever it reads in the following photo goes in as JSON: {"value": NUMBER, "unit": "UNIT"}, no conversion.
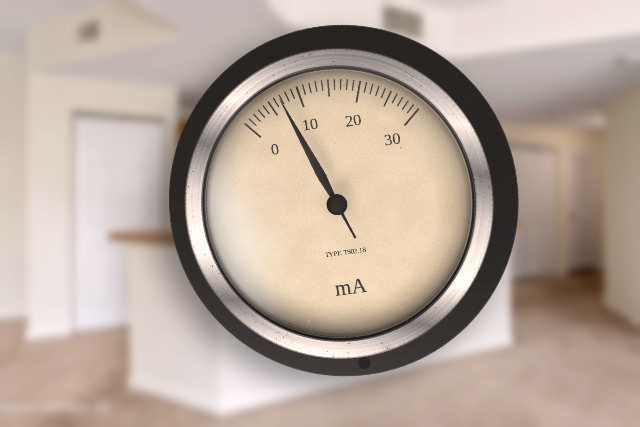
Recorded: {"value": 7, "unit": "mA"}
